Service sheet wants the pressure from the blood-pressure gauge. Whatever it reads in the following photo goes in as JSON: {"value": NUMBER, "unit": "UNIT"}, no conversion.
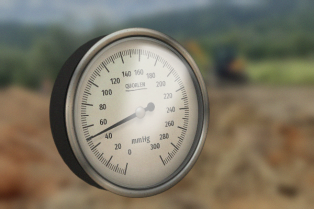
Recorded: {"value": 50, "unit": "mmHg"}
